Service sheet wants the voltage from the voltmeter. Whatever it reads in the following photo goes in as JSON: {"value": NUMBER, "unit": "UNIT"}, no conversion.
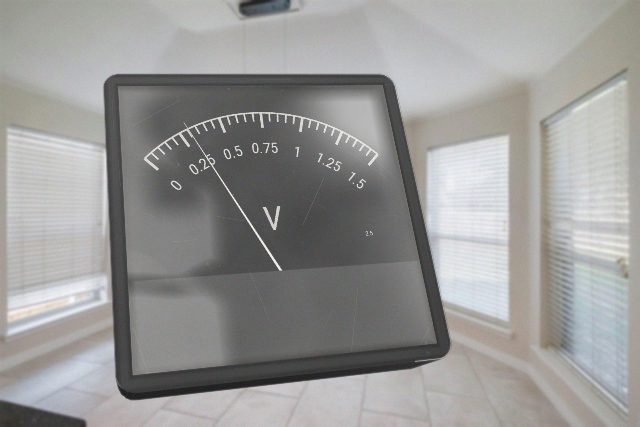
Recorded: {"value": 0.3, "unit": "V"}
